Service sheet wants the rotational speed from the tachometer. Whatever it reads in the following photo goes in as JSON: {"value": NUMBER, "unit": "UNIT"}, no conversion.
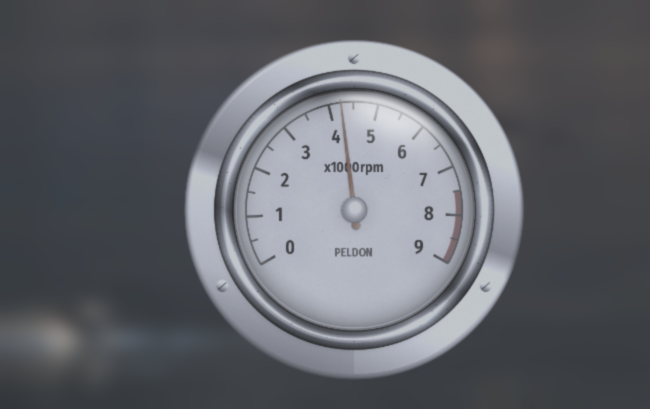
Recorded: {"value": 4250, "unit": "rpm"}
